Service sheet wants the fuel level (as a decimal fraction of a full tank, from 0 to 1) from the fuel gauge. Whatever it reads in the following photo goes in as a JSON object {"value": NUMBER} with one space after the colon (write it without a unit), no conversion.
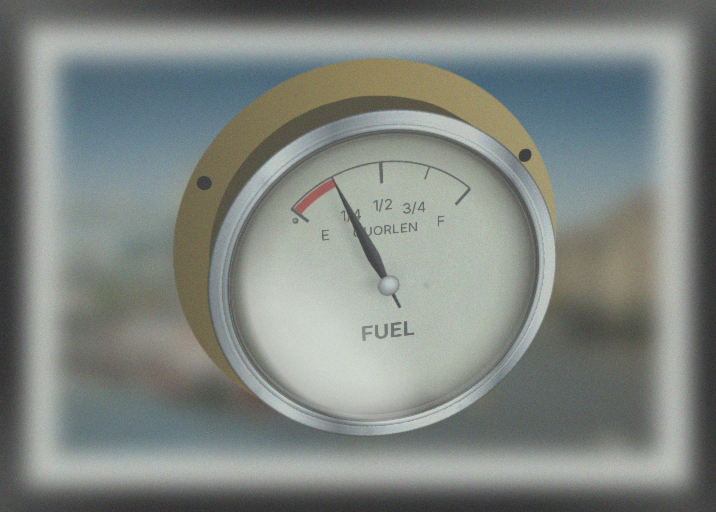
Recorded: {"value": 0.25}
